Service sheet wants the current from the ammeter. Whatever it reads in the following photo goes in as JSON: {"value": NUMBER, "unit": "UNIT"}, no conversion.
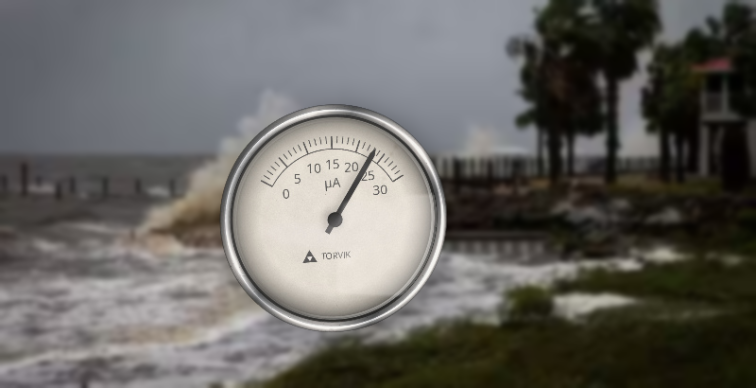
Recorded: {"value": 23, "unit": "µA"}
